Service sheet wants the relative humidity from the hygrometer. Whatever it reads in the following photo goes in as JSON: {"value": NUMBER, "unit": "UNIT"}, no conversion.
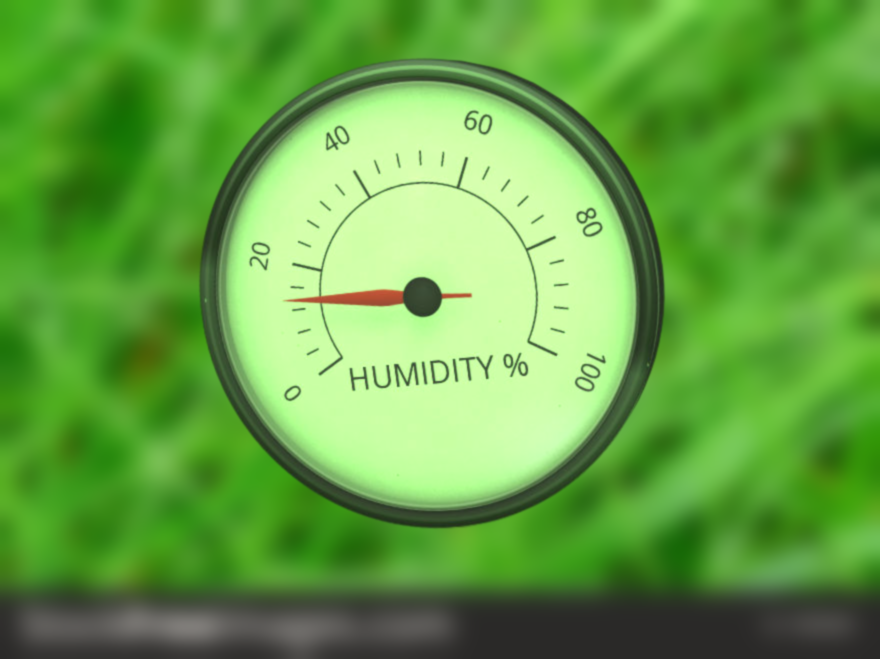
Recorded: {"value": 14, "unit": "%"}
